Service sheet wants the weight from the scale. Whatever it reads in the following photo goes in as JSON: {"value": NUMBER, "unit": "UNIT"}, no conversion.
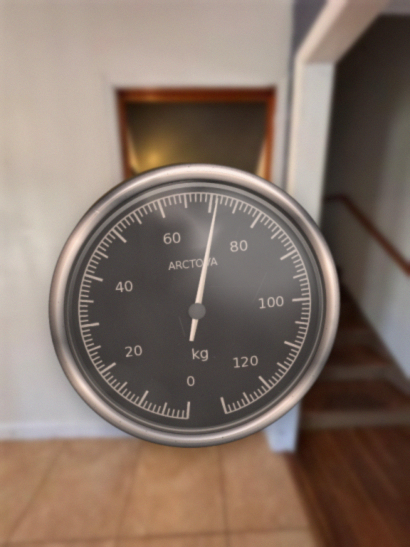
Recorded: {"value": 71, "unit": "kg"}
